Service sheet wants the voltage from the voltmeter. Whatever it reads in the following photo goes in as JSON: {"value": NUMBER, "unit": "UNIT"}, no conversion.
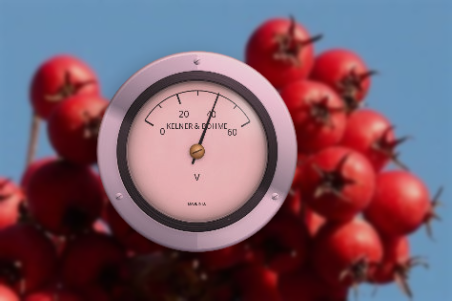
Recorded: {"value": 40, "unit": "V"}
